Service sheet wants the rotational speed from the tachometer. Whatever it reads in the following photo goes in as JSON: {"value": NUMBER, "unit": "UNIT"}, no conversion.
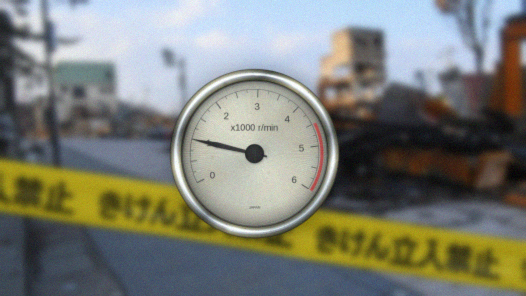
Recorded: {"value": 1000, "unit": "rpm"}
